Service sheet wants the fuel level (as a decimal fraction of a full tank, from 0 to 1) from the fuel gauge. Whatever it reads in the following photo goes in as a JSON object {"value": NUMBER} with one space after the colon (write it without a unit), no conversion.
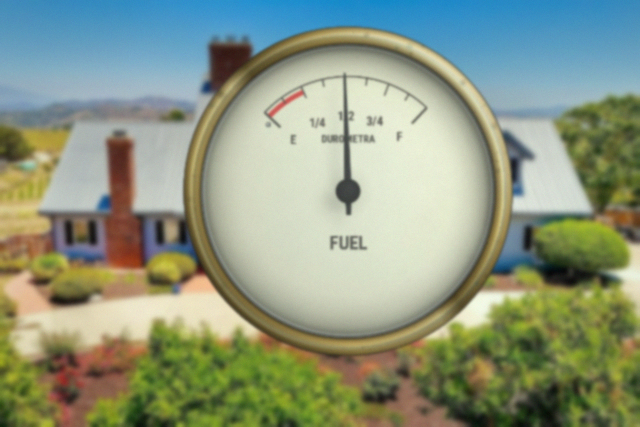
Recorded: {"value": 0.5}
